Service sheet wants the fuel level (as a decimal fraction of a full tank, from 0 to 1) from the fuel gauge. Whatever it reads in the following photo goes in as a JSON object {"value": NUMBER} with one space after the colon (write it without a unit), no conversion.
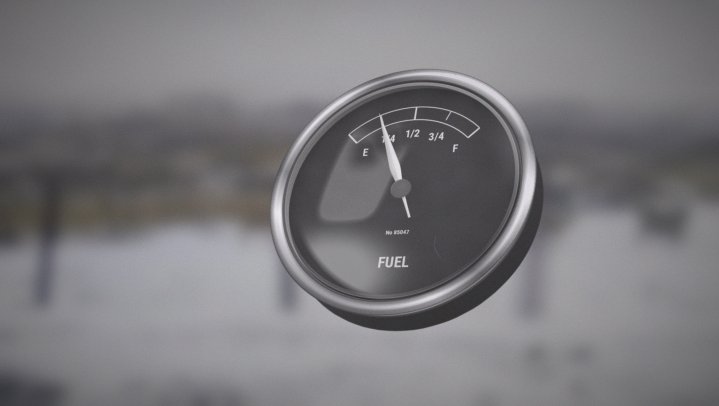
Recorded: {"value": 0.25}
